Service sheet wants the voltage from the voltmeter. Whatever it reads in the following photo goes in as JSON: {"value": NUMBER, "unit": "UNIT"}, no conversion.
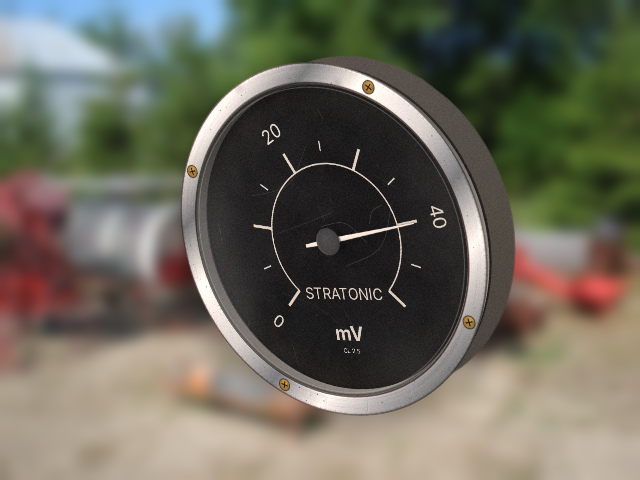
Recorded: {"value": 40, "unit": "mV"}
